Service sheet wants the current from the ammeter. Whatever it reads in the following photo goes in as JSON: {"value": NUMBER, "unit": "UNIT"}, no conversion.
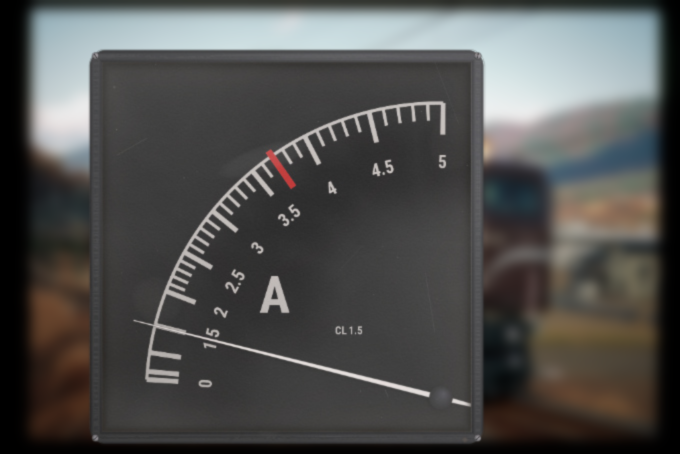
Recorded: {"value": 1.5, "unit": "A"}
